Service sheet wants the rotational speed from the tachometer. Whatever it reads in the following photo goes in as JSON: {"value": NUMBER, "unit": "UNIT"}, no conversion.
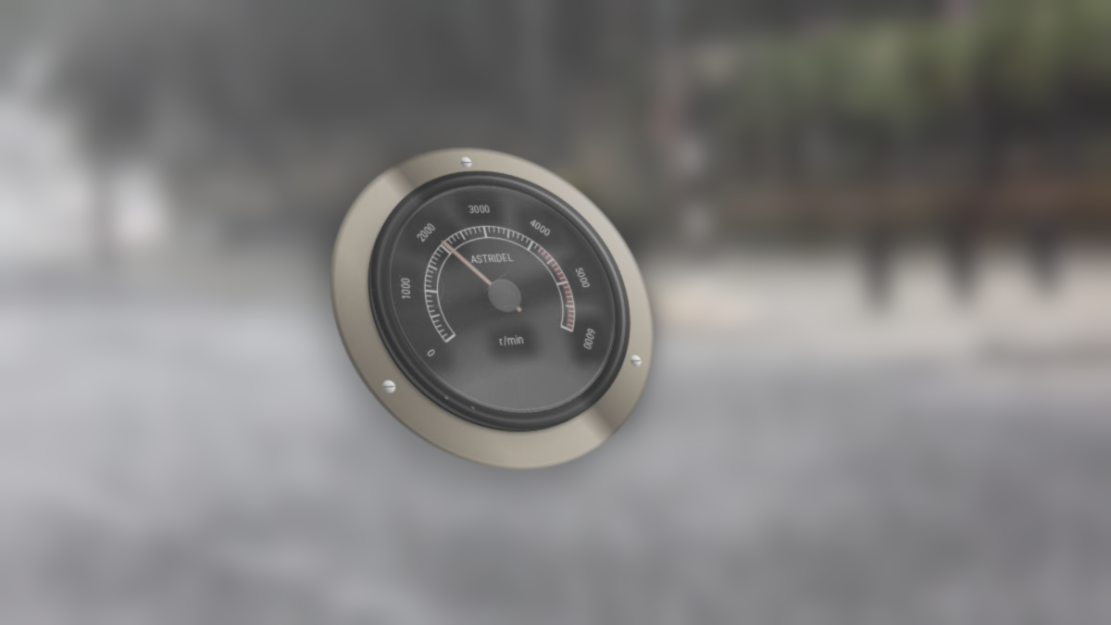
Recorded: {"value": 2000, "unit": "rpm"}
